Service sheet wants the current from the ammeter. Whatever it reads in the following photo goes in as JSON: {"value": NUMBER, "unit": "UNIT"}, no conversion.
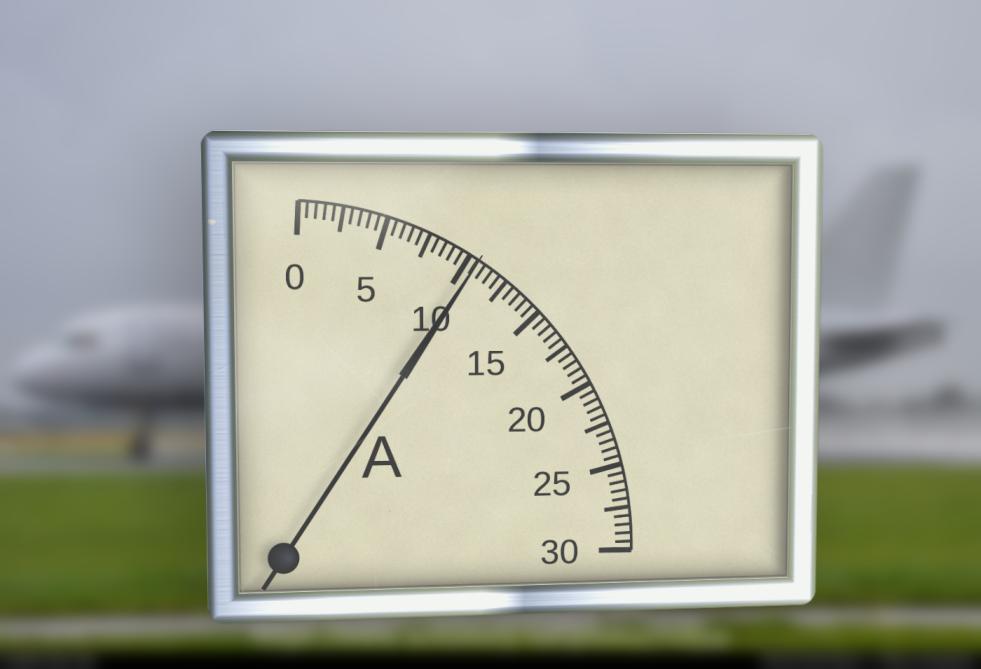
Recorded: {"value": 10.5, "unit": "A"}
